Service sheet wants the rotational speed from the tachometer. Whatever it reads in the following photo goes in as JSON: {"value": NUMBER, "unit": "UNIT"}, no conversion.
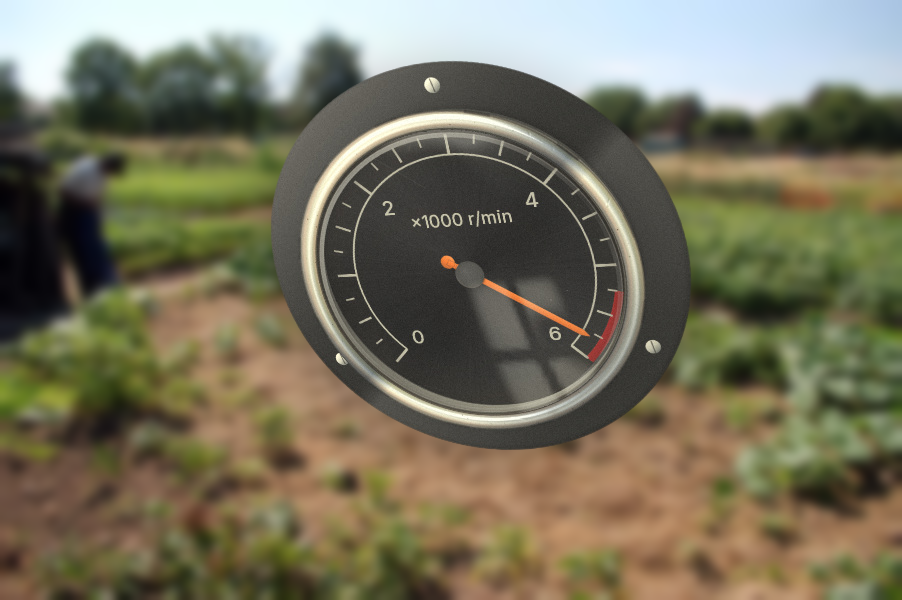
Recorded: {"value": 5750, "unit": "rpm"}
